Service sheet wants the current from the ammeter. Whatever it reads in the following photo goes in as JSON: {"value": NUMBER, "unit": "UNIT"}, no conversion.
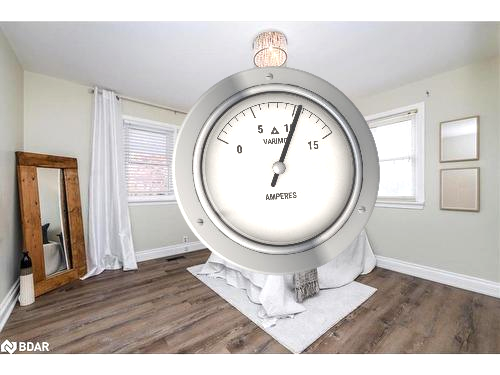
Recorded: {"value": 10.5, "unit": "A"}
